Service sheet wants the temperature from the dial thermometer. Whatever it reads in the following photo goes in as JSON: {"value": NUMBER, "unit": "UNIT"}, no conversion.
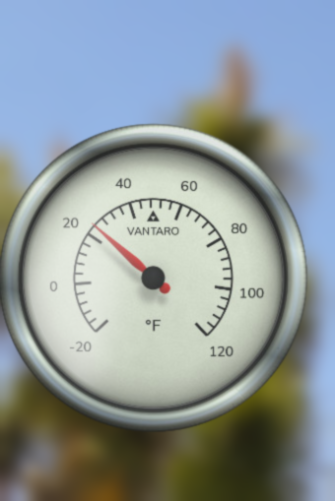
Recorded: {"value": 24, "unit": "°F"}
